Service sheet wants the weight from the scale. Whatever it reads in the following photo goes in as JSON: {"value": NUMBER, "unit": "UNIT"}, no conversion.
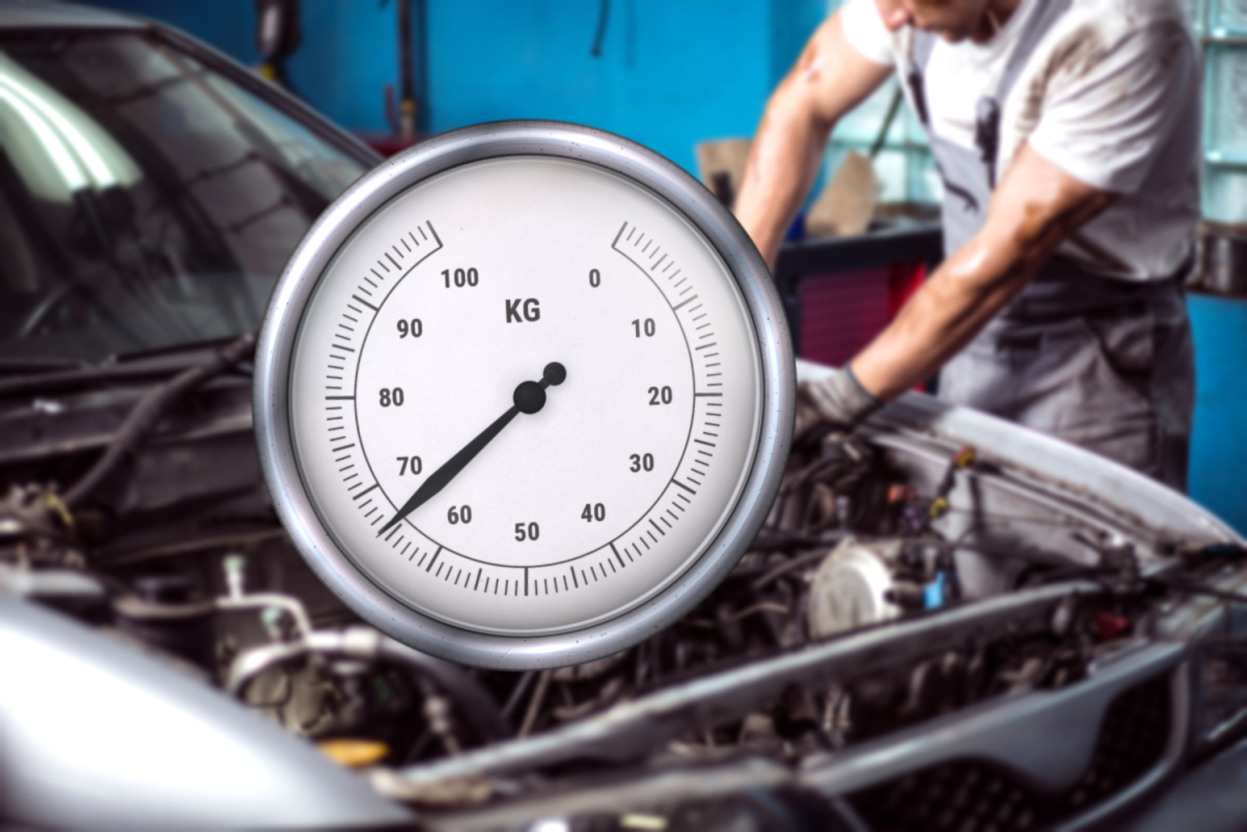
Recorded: {"value": 66, "unit": "kg"}
